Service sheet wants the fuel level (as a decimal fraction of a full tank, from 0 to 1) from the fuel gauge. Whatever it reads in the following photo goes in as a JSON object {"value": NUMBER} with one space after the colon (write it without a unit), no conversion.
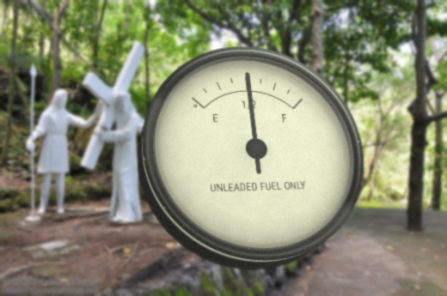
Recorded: {"value": 0.5}
